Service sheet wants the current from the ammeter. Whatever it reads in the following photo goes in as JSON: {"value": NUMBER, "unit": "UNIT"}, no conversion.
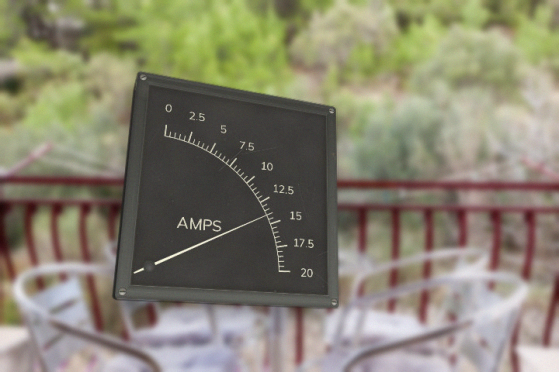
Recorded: {"value": 14, "unit": "A"}
